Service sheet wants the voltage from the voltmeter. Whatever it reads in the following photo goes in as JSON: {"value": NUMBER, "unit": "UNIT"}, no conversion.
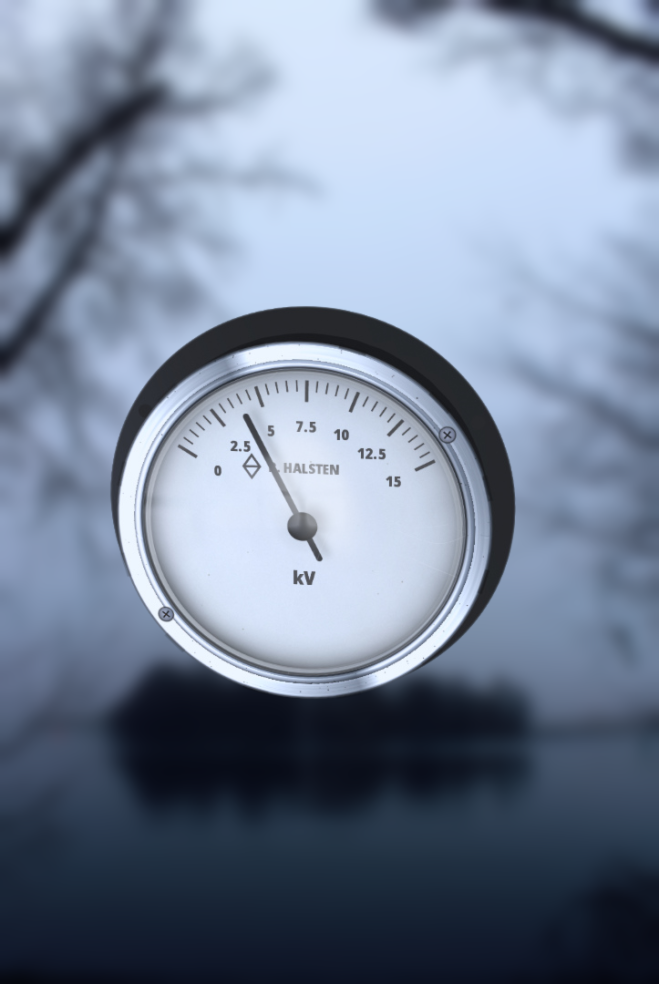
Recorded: {"value": 4, "unit": "kV"}
